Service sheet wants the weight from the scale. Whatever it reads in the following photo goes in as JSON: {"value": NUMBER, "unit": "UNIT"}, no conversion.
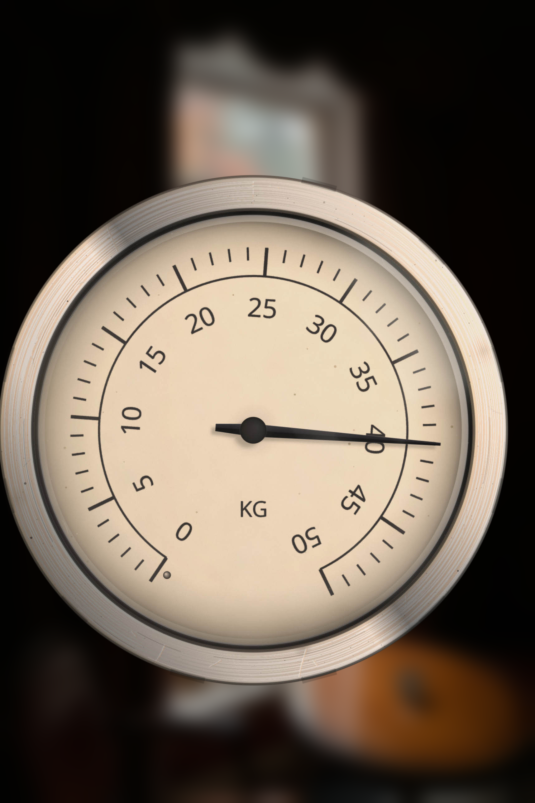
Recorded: {"value": 40, "unit": "kg"}
